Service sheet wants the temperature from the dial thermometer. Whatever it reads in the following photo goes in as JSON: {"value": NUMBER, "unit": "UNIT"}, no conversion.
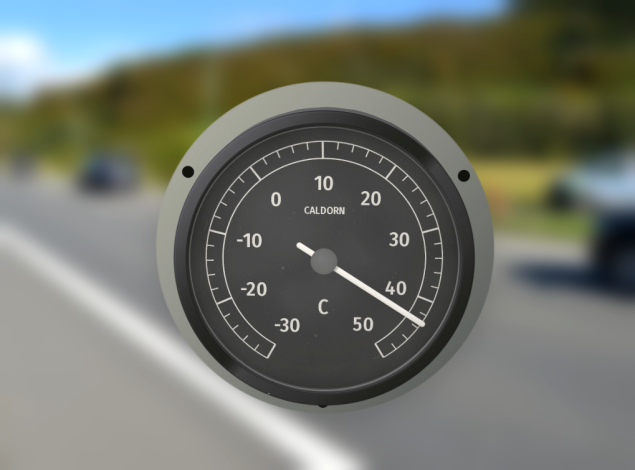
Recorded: {"value": 43, "unit": "°C"}
